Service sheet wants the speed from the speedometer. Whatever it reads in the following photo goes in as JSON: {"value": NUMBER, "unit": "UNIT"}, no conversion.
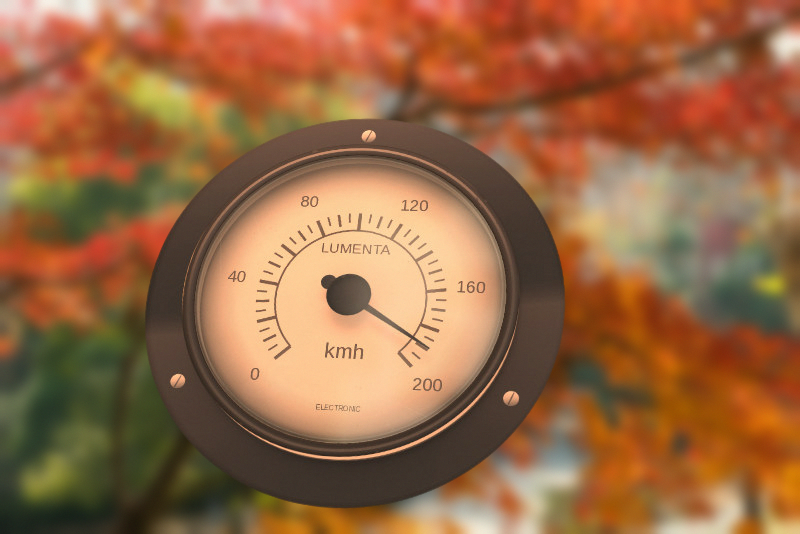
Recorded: {"value": 190, "unit": "km/h"}
